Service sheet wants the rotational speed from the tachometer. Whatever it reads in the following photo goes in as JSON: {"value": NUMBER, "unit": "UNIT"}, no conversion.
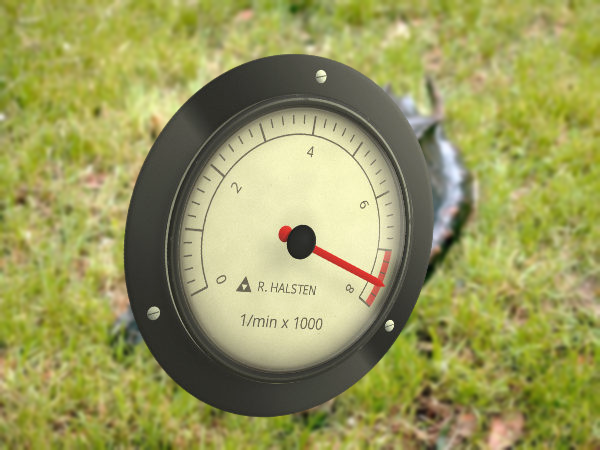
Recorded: {"value": 7600, "unit": "rpm"}
